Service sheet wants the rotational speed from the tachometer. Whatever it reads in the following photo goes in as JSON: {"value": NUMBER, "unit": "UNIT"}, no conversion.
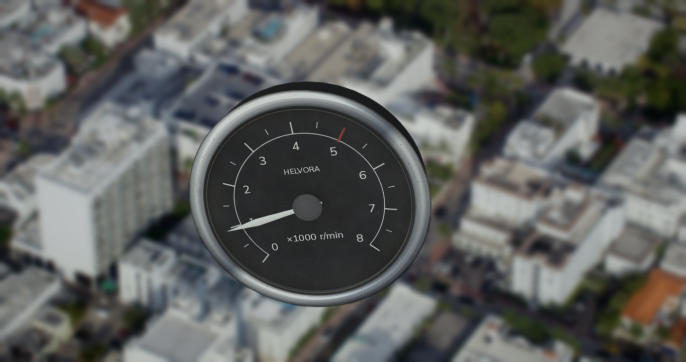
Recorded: {"value": 1000, "unit": "rpm"}
